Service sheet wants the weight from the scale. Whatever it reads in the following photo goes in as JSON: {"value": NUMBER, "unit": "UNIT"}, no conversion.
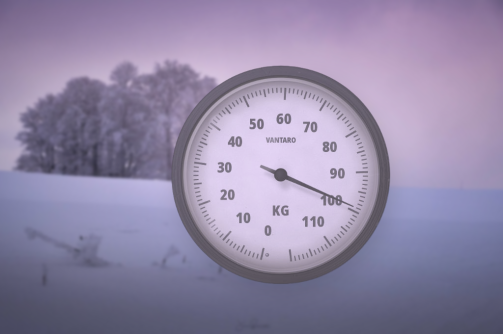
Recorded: {"value": 99, "unit": "kg"}
